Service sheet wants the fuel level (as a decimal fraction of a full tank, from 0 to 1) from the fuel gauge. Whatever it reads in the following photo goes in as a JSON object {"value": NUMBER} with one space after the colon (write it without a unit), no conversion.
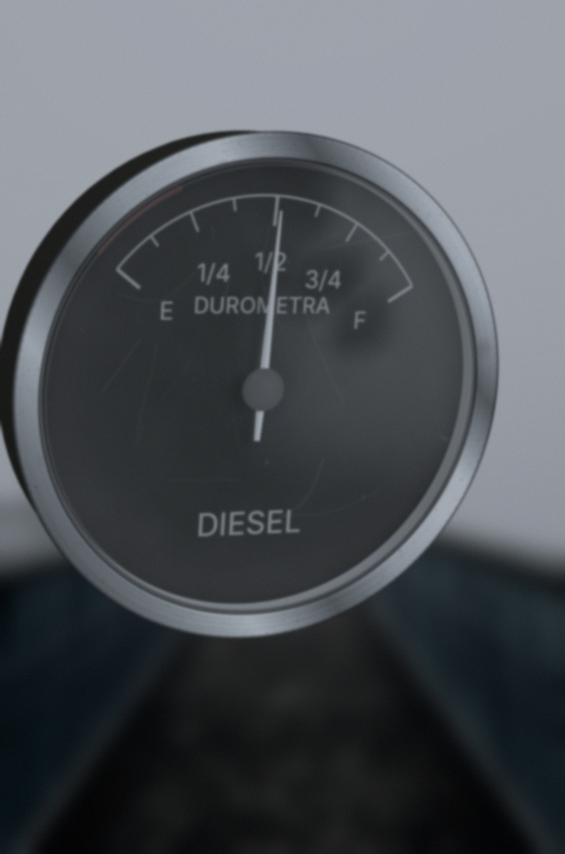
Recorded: {"value": 0.5}
